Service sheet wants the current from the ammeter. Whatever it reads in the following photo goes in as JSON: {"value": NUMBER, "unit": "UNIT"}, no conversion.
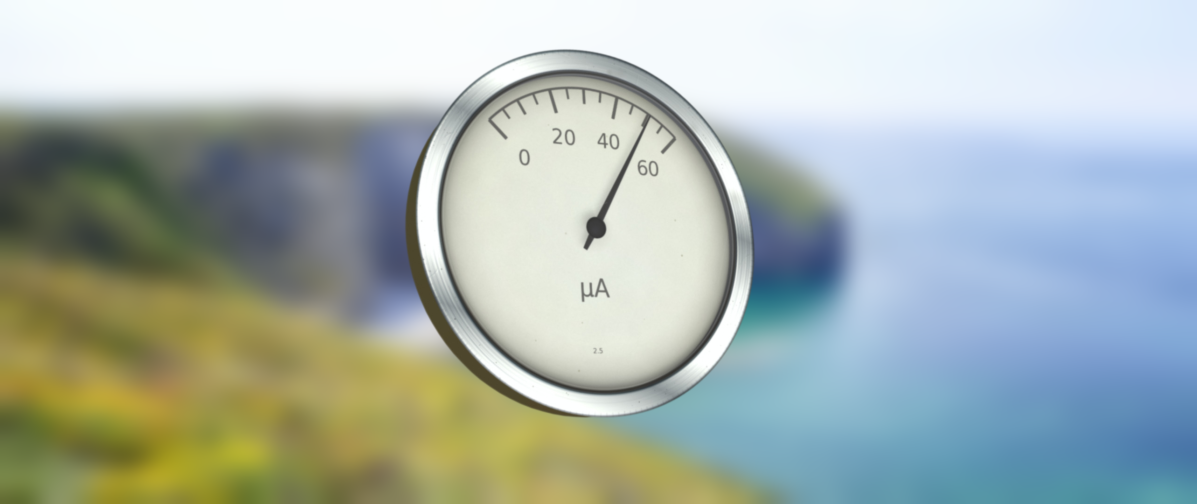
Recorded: {"value": 50, "unit": "µA"}
